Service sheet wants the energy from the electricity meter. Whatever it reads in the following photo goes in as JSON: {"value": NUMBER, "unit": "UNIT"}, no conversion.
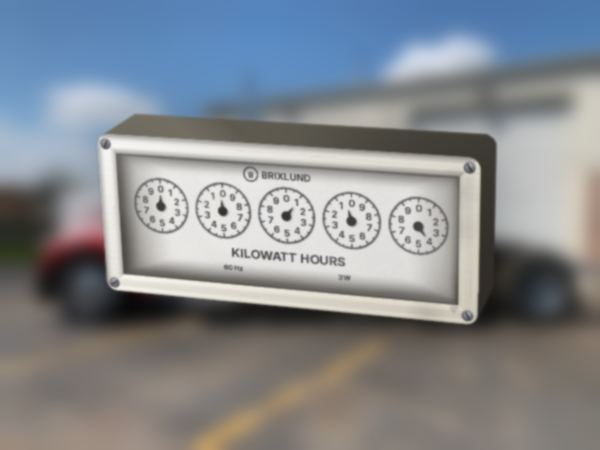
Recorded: {"value": 104, "unit": "kWh"}
